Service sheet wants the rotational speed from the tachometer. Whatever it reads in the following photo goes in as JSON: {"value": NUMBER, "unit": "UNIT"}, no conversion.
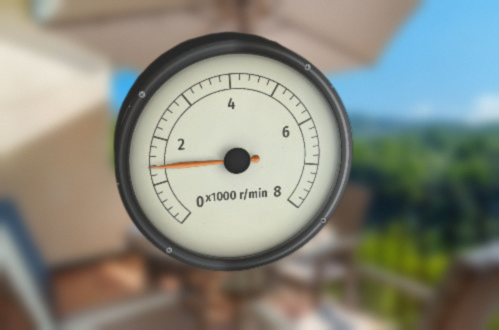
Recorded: {"value": 1400, "unit": "rpm"}
